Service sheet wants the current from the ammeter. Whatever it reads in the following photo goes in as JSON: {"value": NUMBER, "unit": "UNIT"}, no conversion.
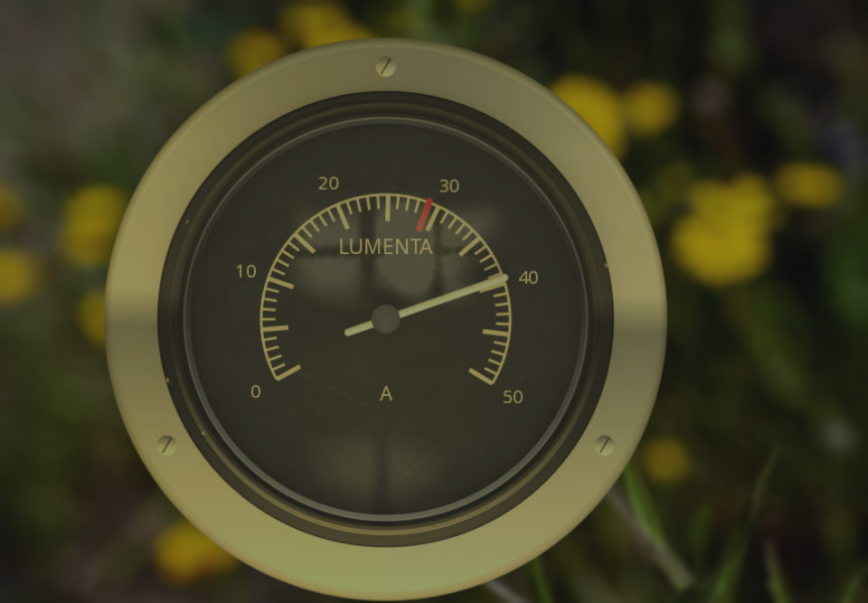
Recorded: {"value": 39.5, "unit": "A"}
